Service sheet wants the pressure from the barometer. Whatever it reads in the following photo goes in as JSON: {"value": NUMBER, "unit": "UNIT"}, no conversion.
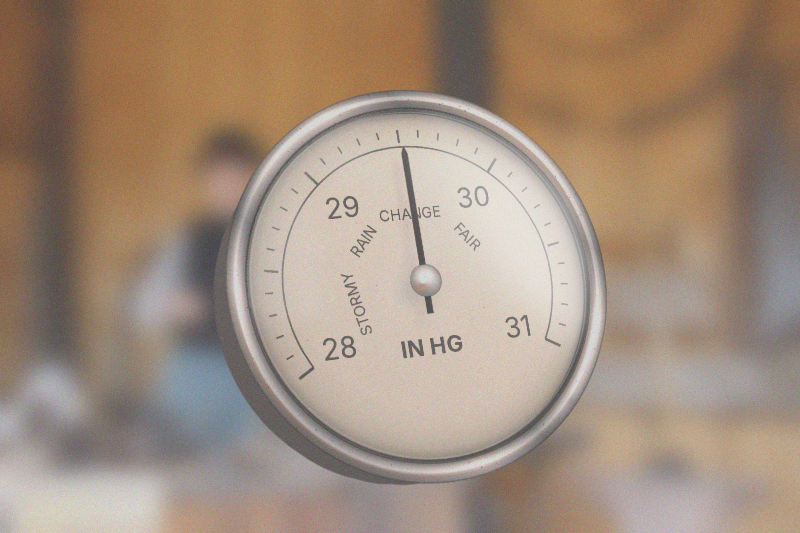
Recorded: {"value": 29.5, "unit": "inHg"}
